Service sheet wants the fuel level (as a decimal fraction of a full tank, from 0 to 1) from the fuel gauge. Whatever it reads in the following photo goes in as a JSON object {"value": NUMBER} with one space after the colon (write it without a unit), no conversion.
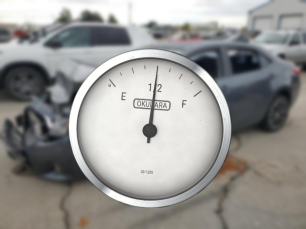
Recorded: {"value": 0.5}
